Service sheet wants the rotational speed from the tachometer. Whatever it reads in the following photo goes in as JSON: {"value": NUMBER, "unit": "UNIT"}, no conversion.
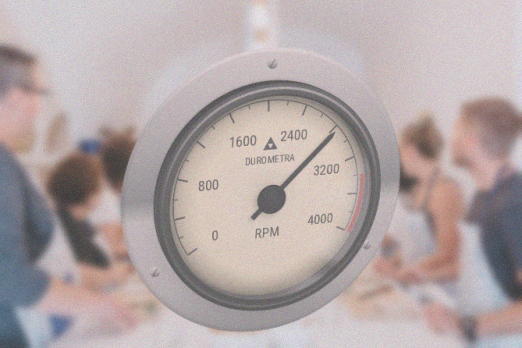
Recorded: {"value": 2800, "unit": "rpm"}
